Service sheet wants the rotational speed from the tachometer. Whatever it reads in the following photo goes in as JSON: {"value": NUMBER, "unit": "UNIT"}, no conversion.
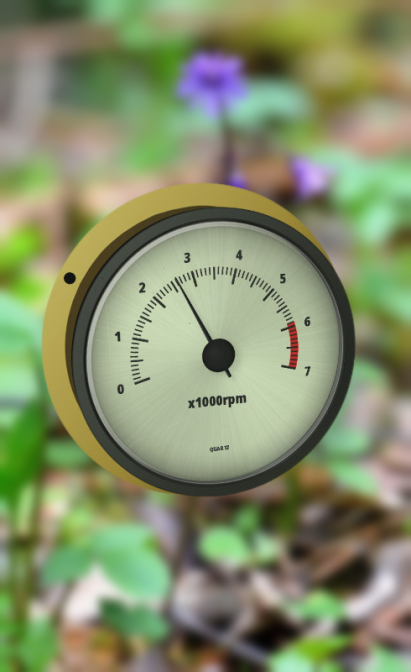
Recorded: {"value": 2600, "unit": "rpm"}
